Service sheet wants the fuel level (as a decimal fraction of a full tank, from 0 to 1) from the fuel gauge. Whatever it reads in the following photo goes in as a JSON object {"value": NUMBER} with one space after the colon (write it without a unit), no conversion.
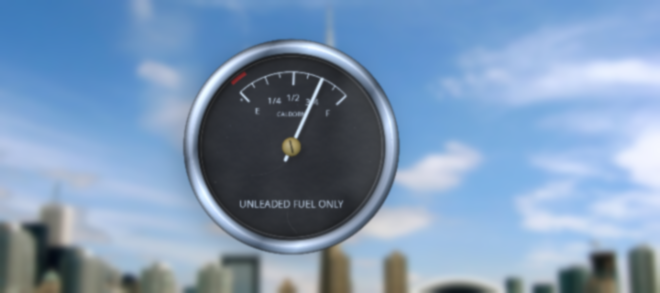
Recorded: {"value": 0.75}
